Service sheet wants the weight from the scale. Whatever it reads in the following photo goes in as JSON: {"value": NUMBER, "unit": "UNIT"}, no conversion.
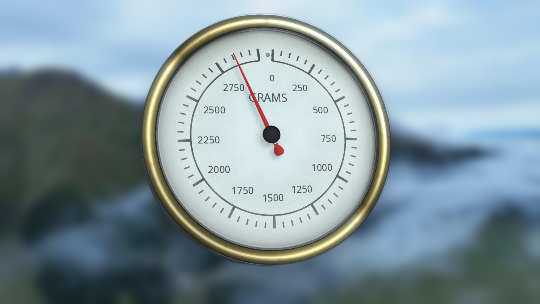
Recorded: {"value": 2850, "unit": "g"}
